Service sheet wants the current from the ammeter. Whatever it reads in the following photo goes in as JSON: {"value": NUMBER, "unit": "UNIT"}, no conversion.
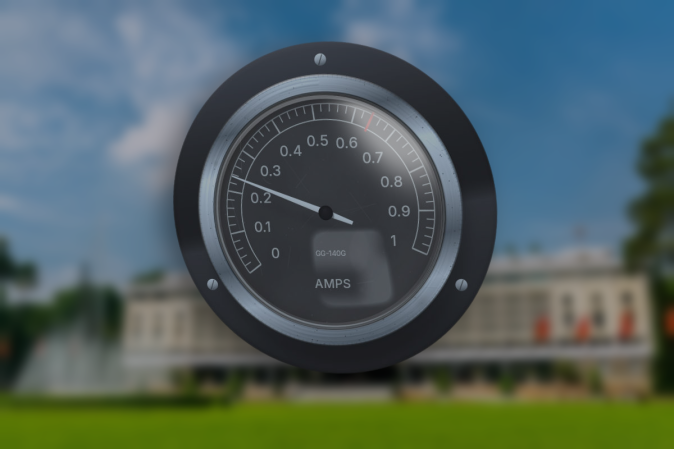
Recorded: {"value": 0.24, "unit": "A"}
